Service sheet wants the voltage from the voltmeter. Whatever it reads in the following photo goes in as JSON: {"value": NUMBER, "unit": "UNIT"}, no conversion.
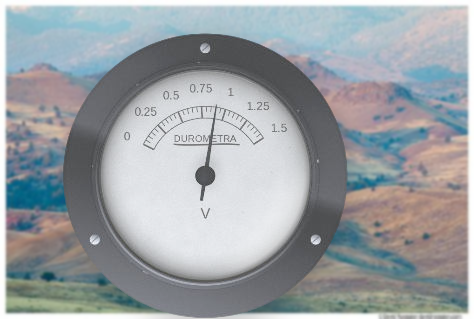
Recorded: {"value": 0.9, "unit": "V"}
